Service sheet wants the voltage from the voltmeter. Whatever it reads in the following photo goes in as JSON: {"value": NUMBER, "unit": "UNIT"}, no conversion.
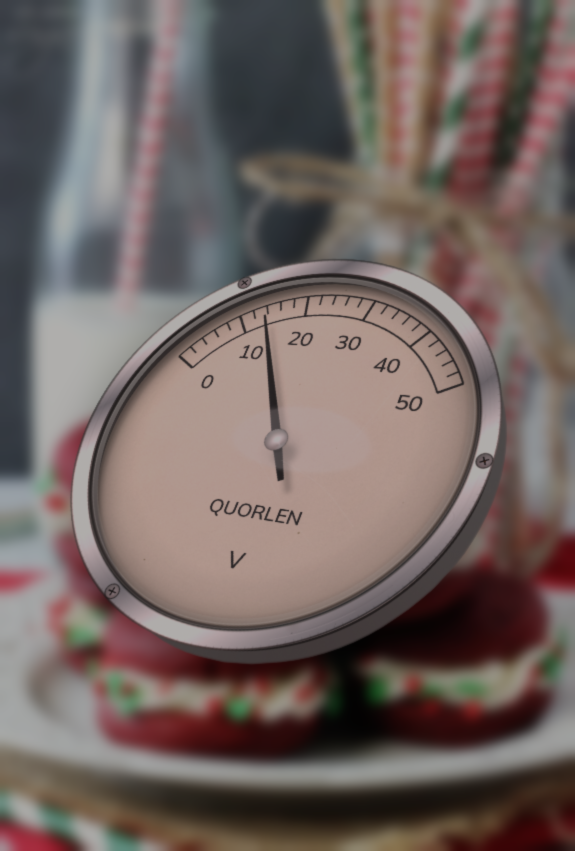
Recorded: {"value": 14, "unit": "V"}
